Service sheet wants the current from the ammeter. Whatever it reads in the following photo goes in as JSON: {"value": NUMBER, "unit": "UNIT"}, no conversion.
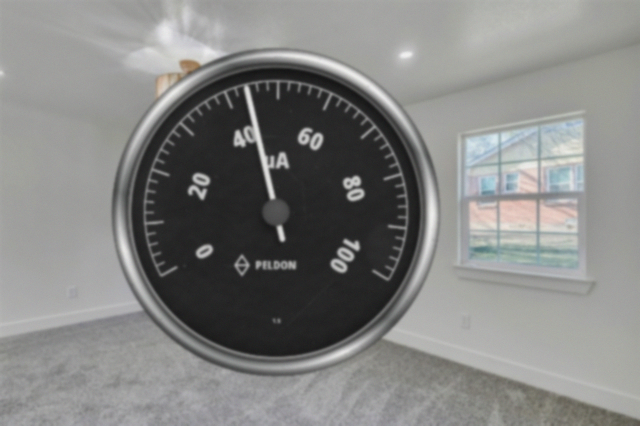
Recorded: {"value": 44, "unit": "µA"}
